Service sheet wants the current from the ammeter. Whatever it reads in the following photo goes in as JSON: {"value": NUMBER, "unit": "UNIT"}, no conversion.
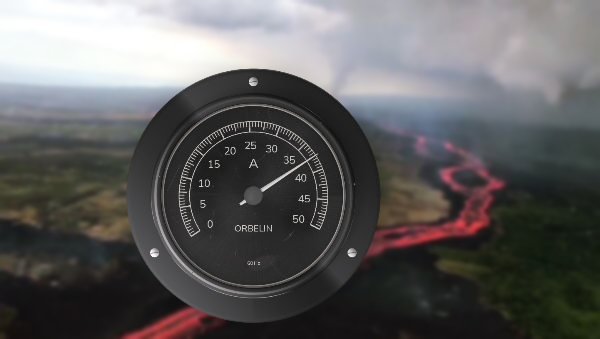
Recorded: {"value": 37.5, "unit": "A"}
